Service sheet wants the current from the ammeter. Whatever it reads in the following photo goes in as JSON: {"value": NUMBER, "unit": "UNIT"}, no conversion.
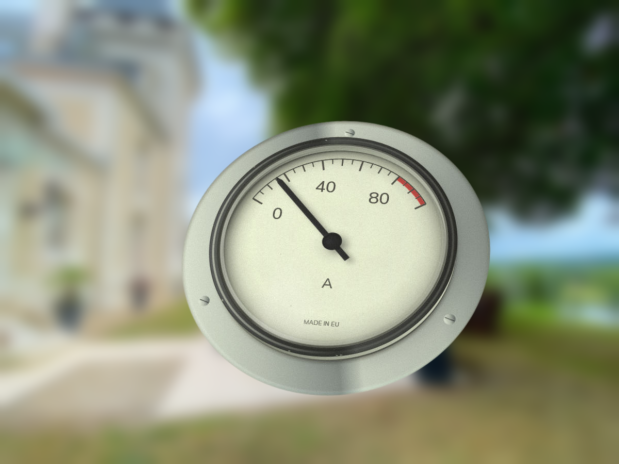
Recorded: {"value": 15, "unit": "A"}
